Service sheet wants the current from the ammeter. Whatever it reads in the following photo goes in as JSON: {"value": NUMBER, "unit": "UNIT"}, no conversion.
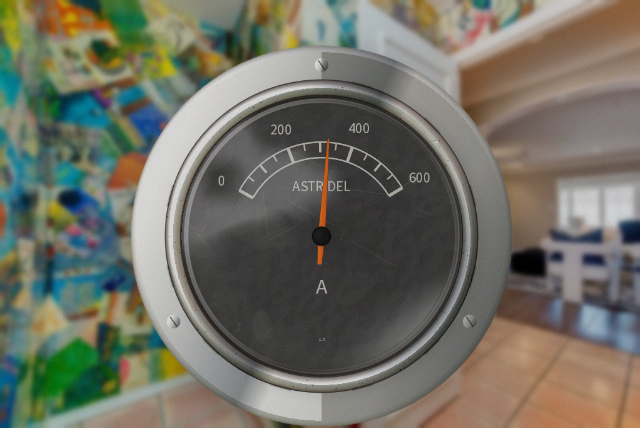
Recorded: {"value": 325, "unit": "A"}
